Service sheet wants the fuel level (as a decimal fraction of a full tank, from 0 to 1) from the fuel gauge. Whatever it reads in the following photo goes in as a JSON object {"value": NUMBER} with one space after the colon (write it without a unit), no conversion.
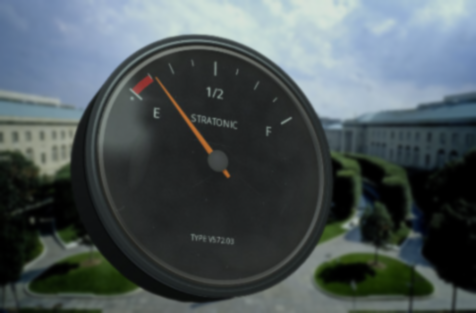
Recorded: {"value": 0.125}
